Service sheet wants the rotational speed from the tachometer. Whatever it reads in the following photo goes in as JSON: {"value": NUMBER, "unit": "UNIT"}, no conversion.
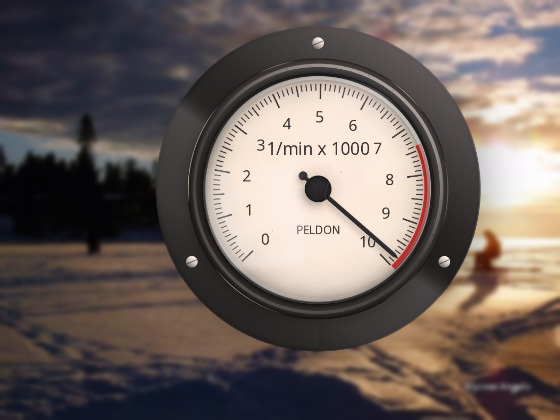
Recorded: {"value": 9800, "unit": "rpm"}
